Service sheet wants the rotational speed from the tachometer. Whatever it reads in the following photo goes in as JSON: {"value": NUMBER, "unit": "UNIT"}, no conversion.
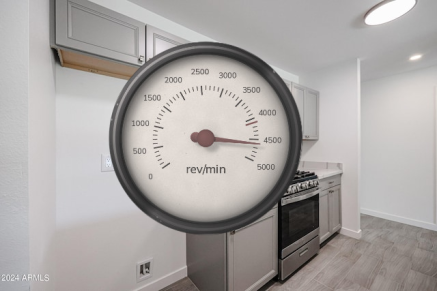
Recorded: {"value": 4600, "unit": "rpm"}
